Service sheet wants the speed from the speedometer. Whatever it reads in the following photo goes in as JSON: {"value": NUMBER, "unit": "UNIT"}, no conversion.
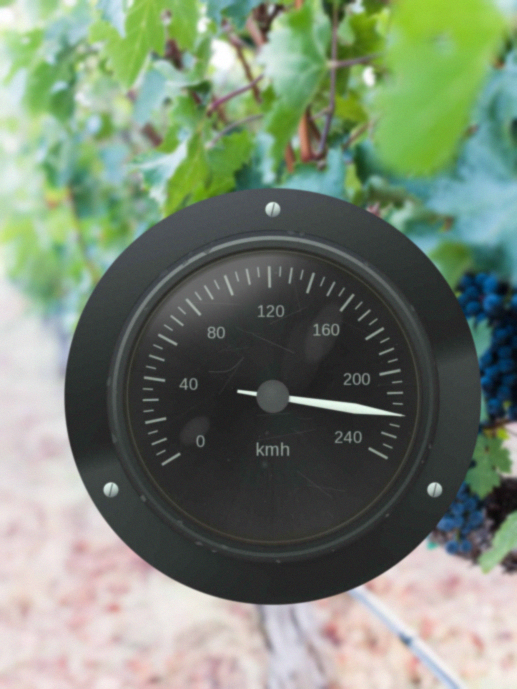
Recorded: {"value": 220, "unit": "km/h"}
